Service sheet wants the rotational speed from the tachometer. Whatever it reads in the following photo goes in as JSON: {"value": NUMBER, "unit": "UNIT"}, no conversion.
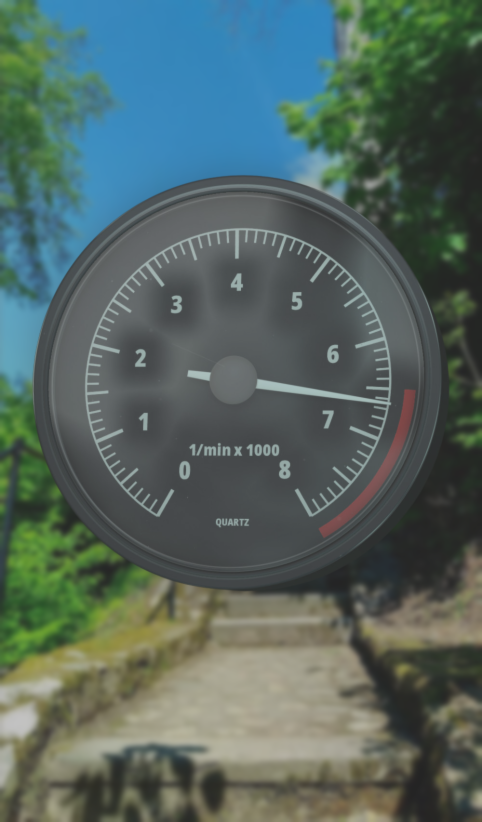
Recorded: {"value": 6650, "unit": "rpm"}
